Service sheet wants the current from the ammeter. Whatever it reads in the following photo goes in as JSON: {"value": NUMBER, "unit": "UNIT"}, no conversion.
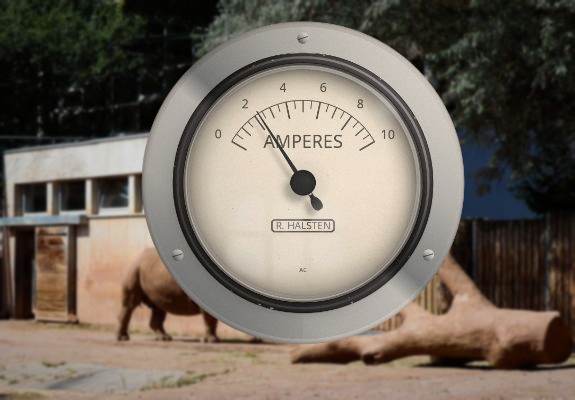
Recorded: {"value": 2.25, "unit": "A"}
